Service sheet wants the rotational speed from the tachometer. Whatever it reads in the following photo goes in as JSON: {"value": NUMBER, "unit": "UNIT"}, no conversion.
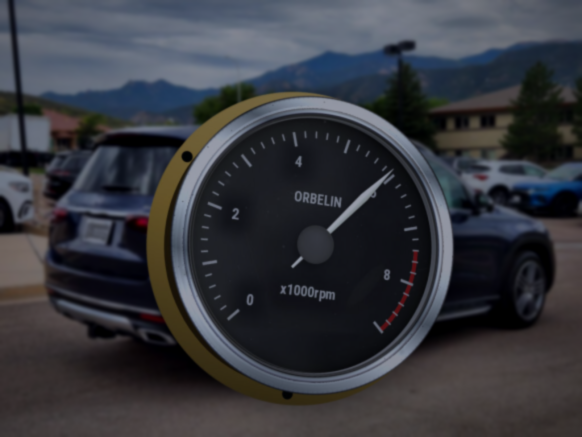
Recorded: {"value": 5900, "unit": "rpm"}
